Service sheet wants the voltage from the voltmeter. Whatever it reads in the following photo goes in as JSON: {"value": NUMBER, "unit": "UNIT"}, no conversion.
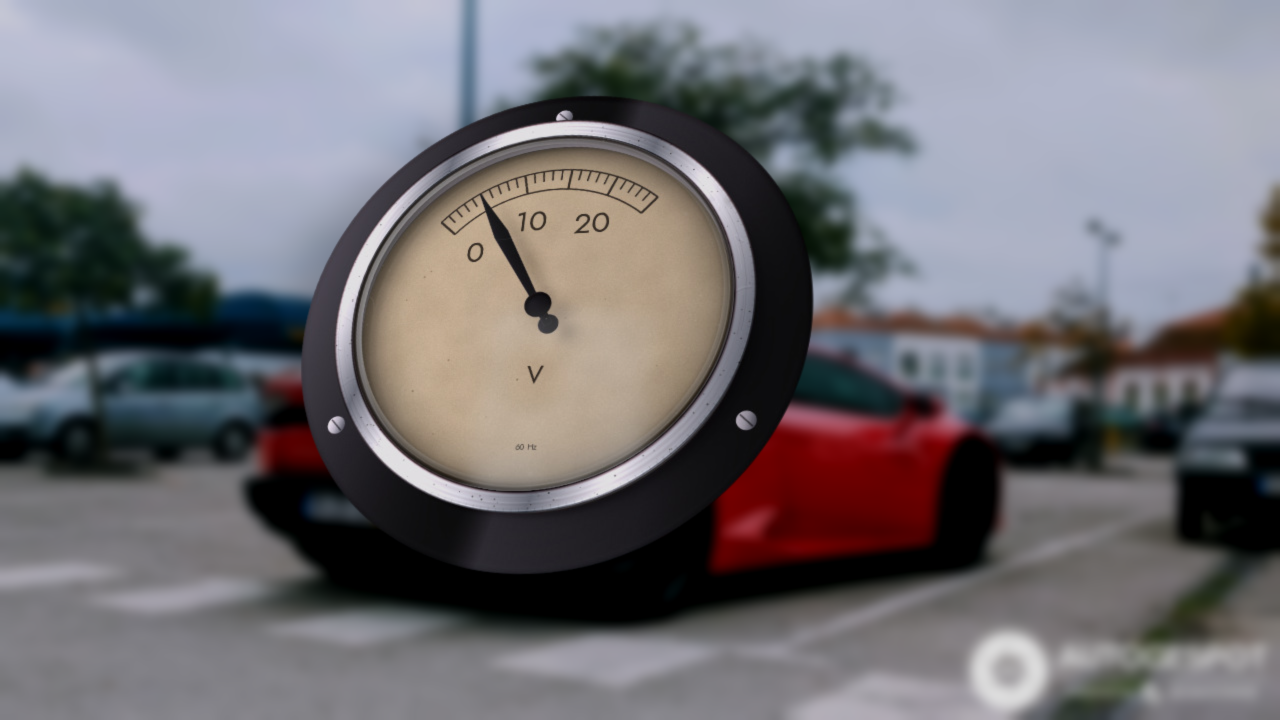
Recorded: {"value": 5, "unit": "V"}
